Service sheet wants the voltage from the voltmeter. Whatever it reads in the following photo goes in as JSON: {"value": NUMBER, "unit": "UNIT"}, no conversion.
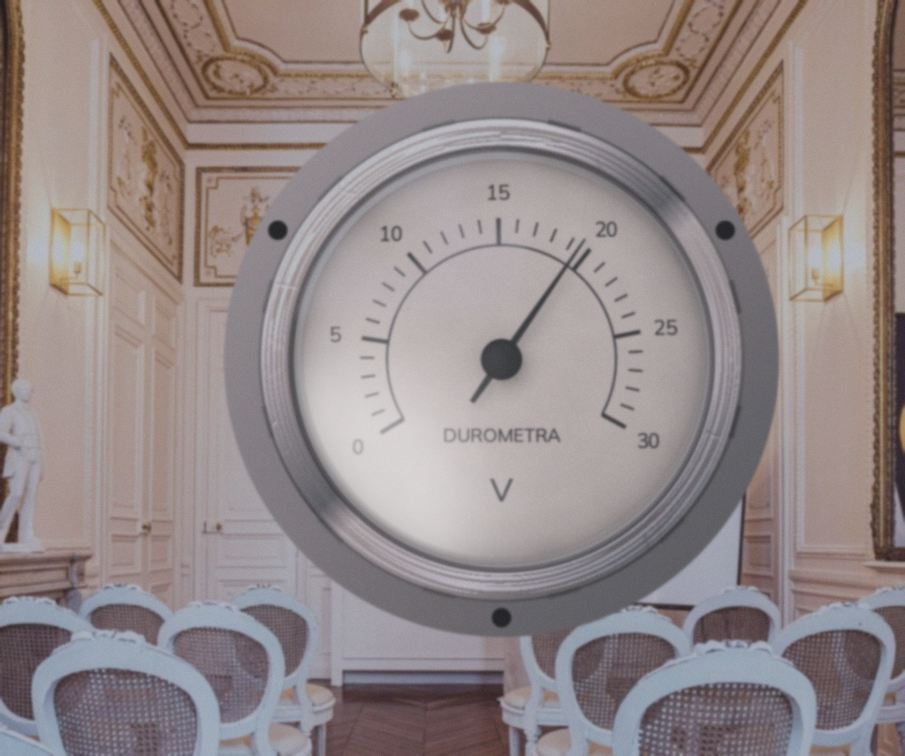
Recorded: {"value": 19.5, "unit": "V"}
